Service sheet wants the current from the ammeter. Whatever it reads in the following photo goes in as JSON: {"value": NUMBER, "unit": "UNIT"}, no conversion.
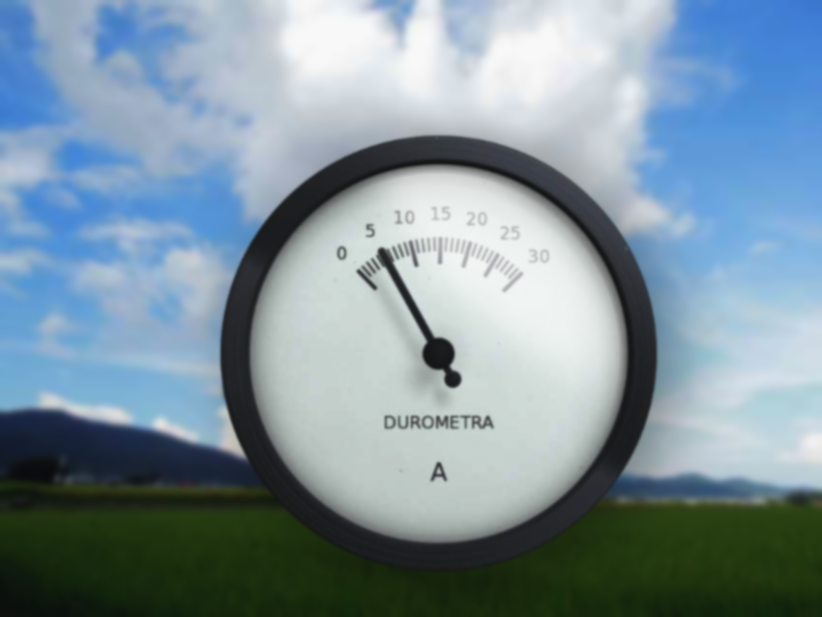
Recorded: {"value": 5, "unit": "A"}
